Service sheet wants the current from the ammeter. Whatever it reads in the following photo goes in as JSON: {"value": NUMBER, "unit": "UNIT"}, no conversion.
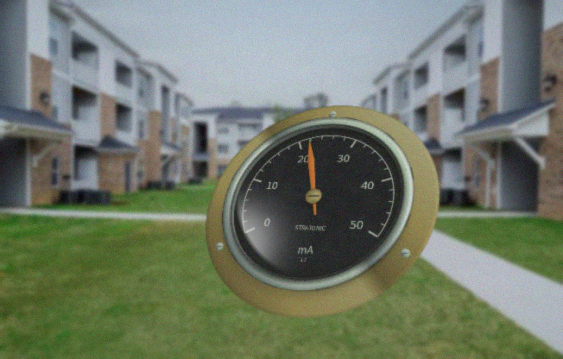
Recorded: {"value": 22, "unit": "mA"}
